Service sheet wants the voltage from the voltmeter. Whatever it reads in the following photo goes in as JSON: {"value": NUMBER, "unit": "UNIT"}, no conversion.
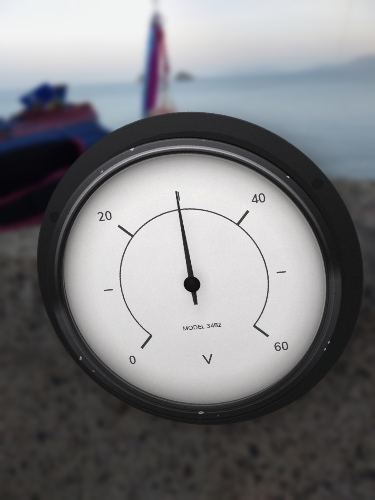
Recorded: {"value": 30, "unit": "V"}
